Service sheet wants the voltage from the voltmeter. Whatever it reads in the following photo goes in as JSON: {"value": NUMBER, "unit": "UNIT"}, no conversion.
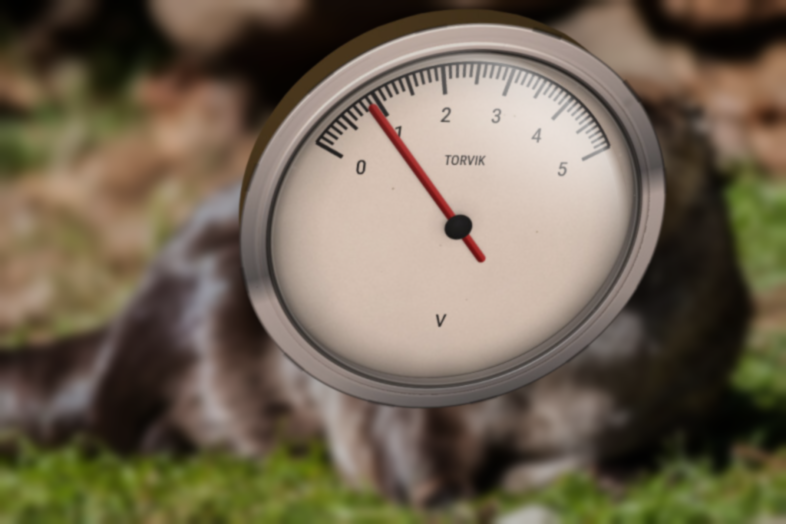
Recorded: {"value": 0.9, "unit": "V"}
